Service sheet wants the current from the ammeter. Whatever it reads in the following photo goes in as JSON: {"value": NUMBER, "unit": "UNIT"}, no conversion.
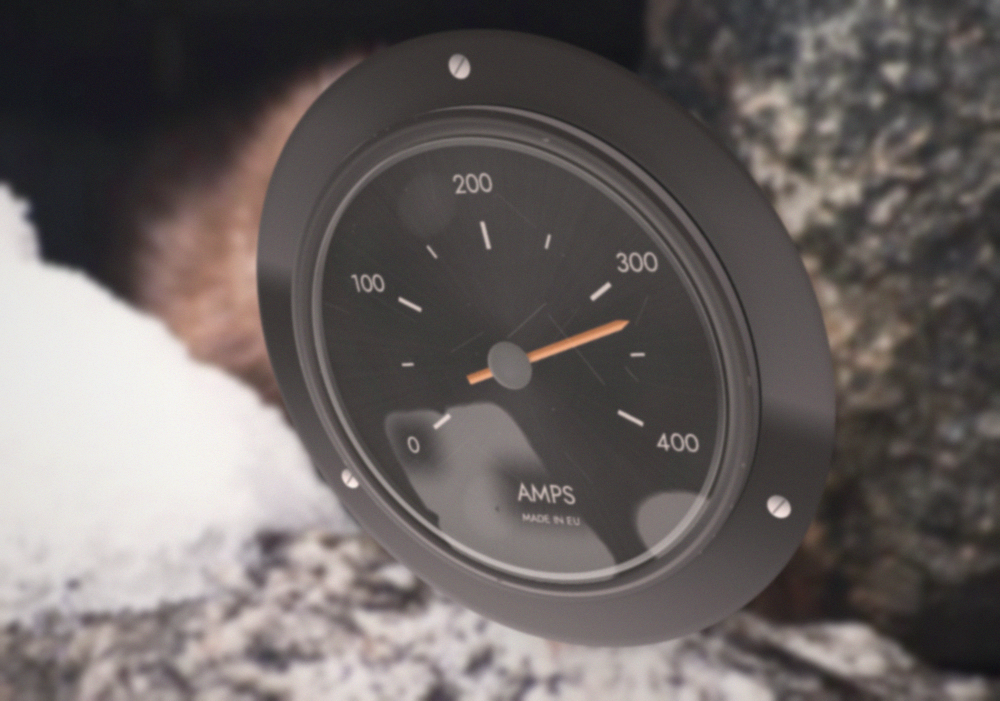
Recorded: {"value": 325, "unit": "A"}
